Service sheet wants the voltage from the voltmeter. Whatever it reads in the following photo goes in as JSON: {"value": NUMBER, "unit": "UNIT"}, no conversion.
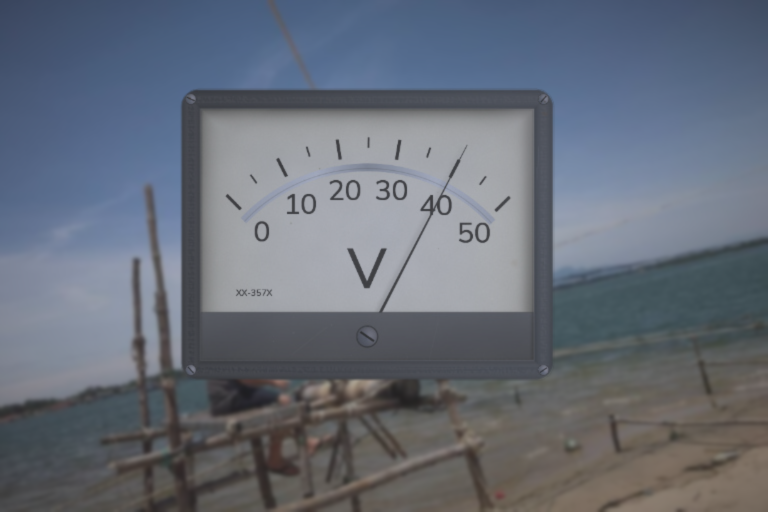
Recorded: {"value": 40, "unit": "V"}
